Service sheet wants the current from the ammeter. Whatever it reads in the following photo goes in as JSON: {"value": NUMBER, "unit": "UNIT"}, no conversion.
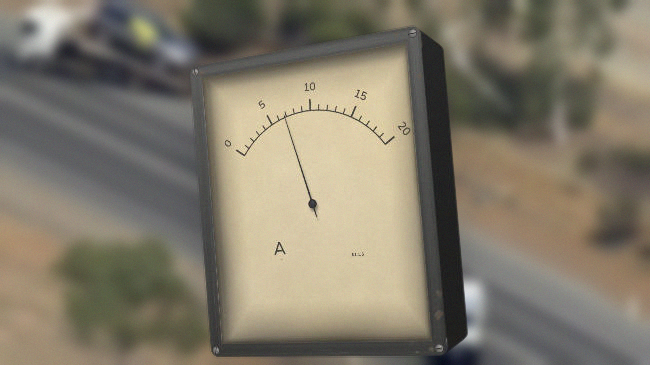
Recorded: {"value": 7, "unit": "A"}
